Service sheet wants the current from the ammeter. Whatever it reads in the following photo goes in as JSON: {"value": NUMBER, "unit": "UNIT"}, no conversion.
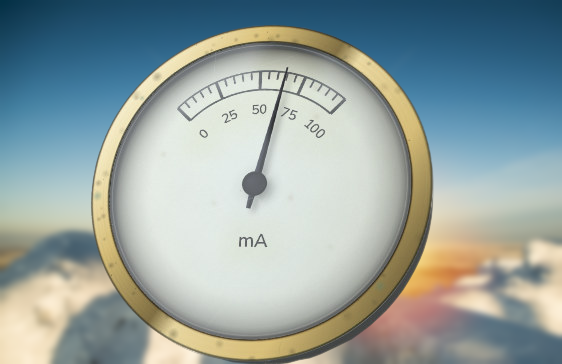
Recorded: {"value": 65, "unit": "mA"}
